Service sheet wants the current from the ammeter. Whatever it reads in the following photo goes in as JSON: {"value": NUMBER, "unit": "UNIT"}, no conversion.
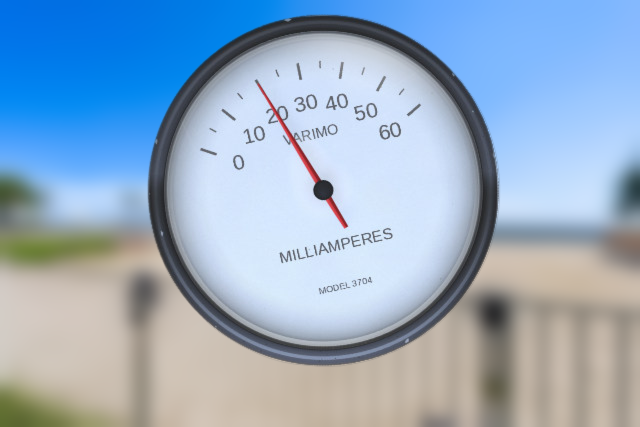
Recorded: {"value": 20, "unit": "mA"}
